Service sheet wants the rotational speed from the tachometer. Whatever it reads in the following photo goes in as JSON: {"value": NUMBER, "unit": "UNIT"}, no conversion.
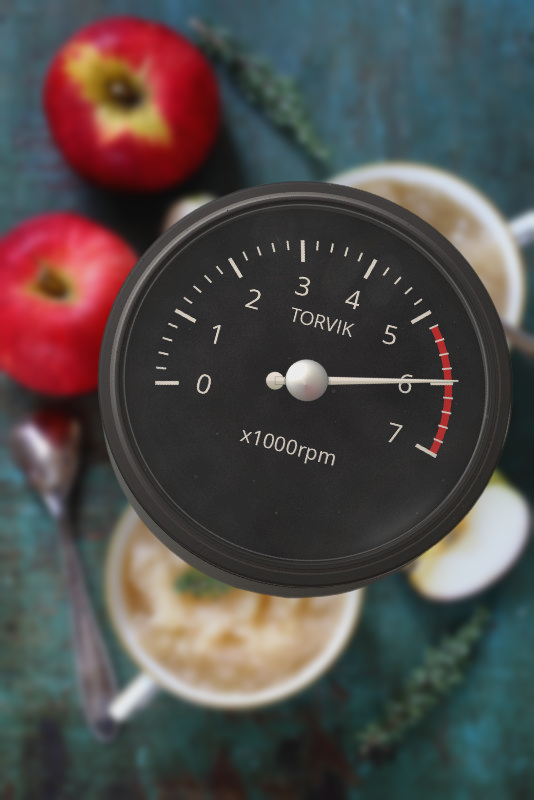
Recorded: {"value": 6000, "unit": "rpm"}
